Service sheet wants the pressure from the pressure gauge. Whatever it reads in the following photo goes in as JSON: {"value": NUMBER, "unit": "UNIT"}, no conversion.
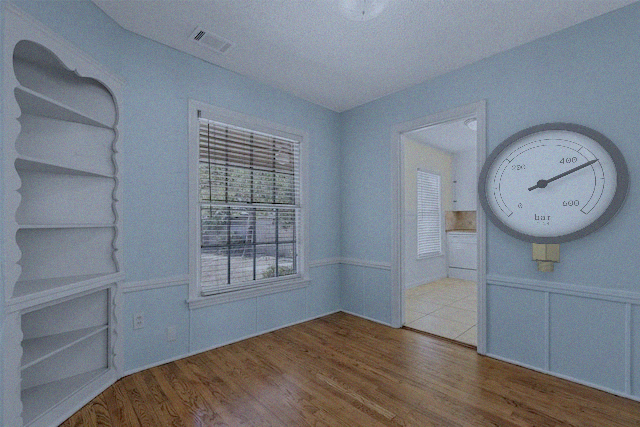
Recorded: {"value": 450, "unit": "bar"}
